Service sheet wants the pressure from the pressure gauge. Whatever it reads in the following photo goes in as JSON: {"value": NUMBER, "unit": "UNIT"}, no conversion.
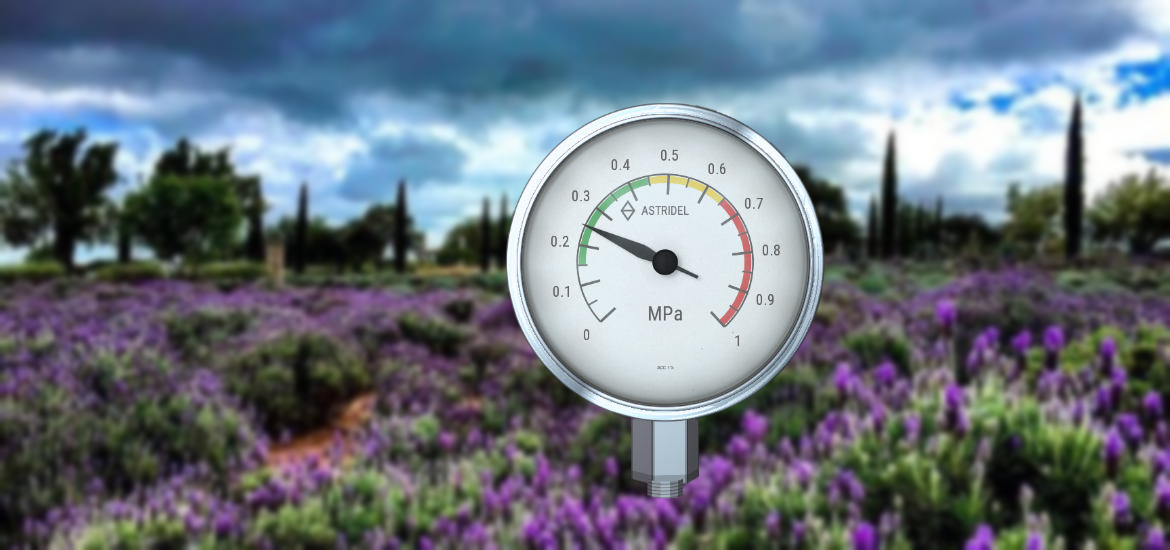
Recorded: {"value": 0.25, "unit": "MPa"}
